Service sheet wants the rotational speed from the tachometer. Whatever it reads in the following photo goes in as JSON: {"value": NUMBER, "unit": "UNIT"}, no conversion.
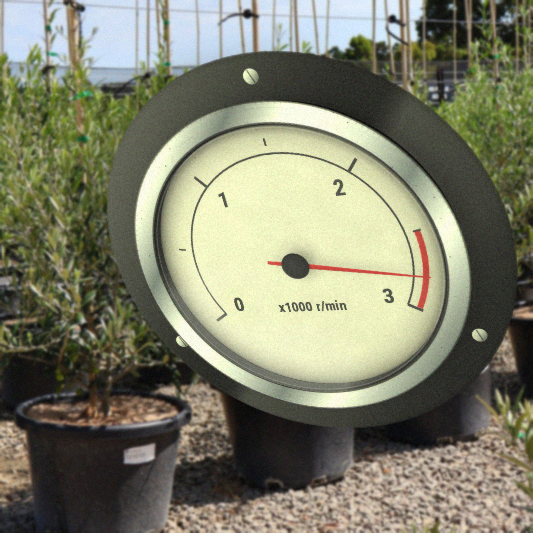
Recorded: {"value": 2750, "unit": "rpm"}
